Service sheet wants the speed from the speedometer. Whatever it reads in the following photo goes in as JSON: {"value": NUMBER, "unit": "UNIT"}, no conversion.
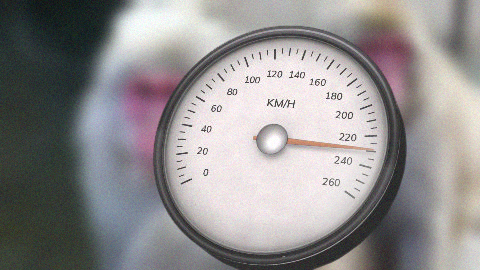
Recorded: {"value": 230, "unit": "km/h"}
